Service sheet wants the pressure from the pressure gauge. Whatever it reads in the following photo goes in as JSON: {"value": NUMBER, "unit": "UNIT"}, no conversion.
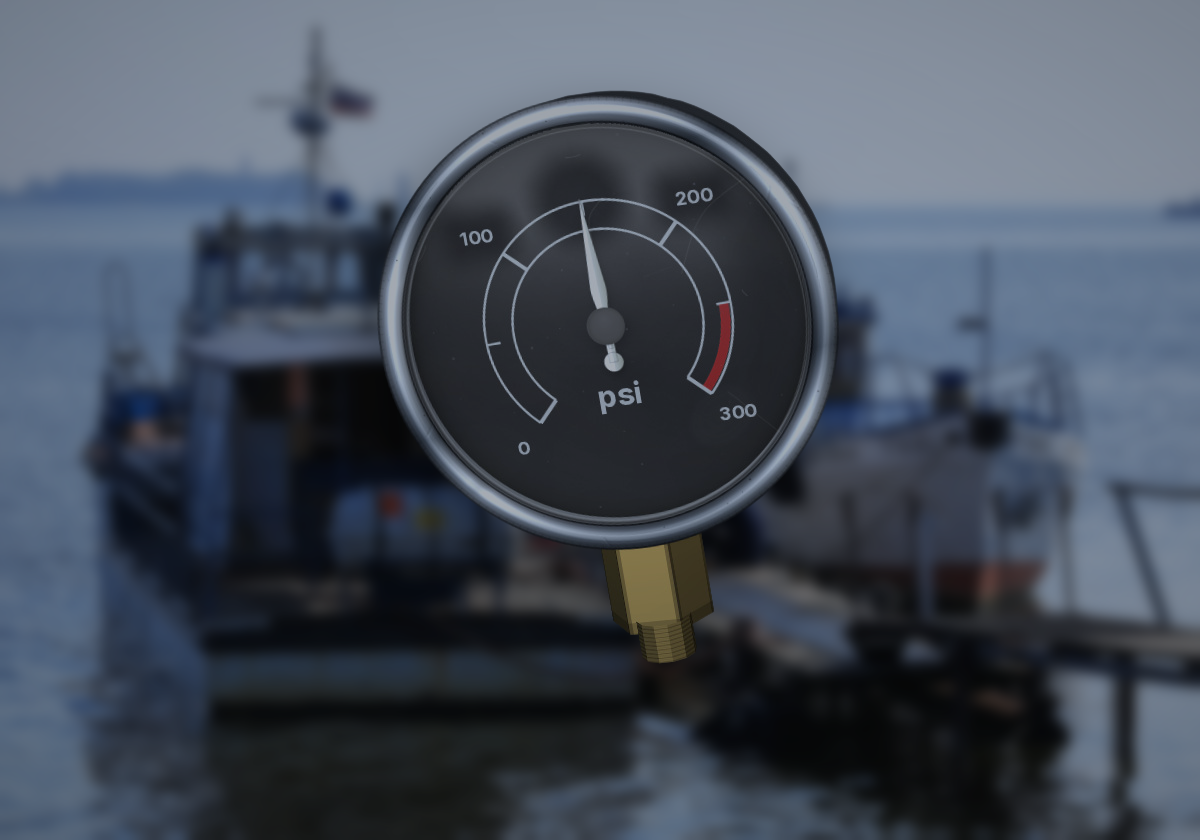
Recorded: {"value": 150, "unit": "psi"}
